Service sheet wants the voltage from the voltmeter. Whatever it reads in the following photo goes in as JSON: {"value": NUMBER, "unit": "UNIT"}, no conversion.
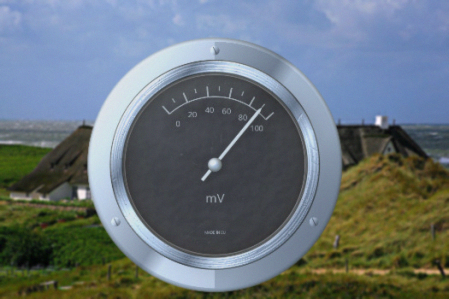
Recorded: {"value": 90, "unit": "mV"}
